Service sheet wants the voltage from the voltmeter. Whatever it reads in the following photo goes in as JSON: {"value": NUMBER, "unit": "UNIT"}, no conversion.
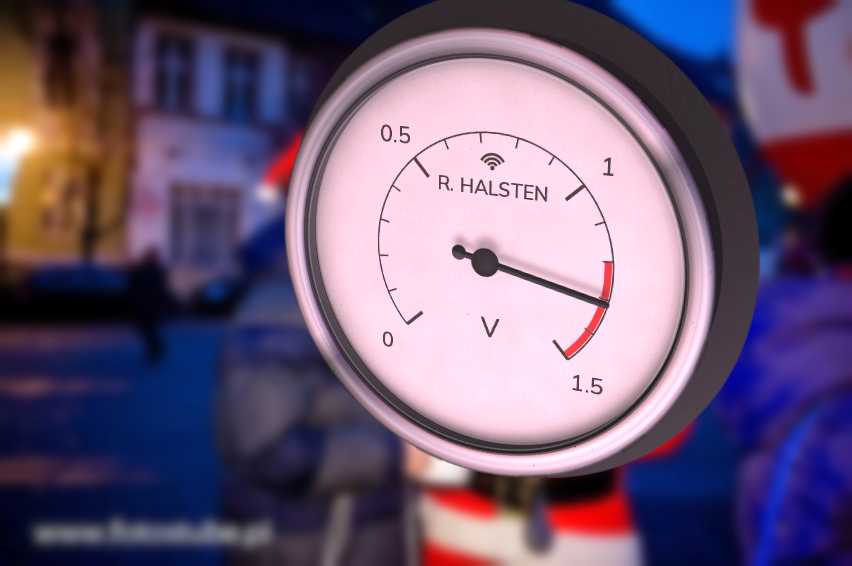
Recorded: {"value": 1.3, "unit": "V"}
